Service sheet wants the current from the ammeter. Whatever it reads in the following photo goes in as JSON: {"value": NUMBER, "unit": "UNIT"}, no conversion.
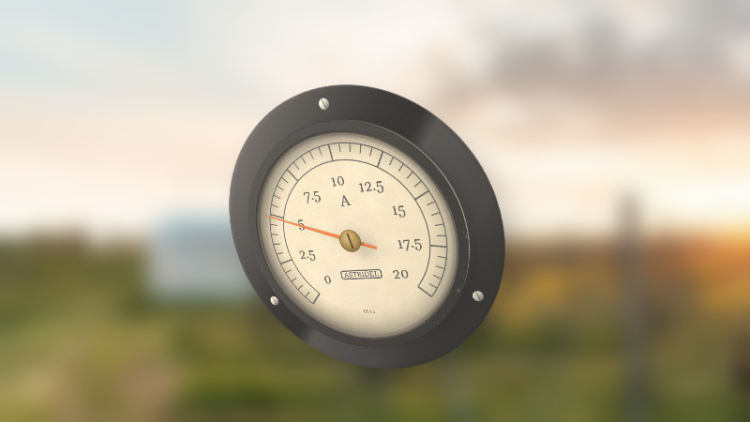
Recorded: {"value": 5, "unit": "A"}
